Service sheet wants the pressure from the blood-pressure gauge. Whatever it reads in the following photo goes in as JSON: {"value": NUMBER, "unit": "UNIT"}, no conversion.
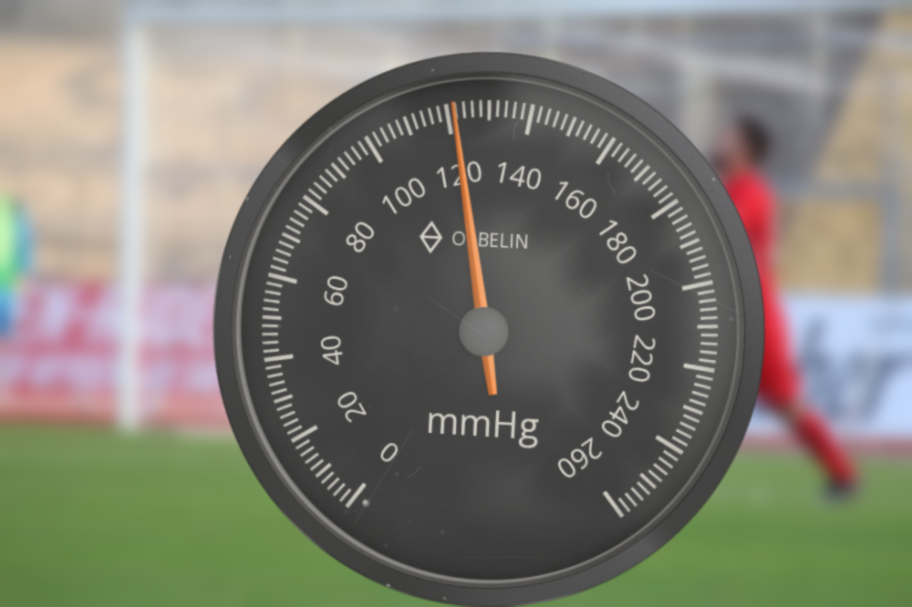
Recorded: {"value": 122, "unit": "mmHg"}
